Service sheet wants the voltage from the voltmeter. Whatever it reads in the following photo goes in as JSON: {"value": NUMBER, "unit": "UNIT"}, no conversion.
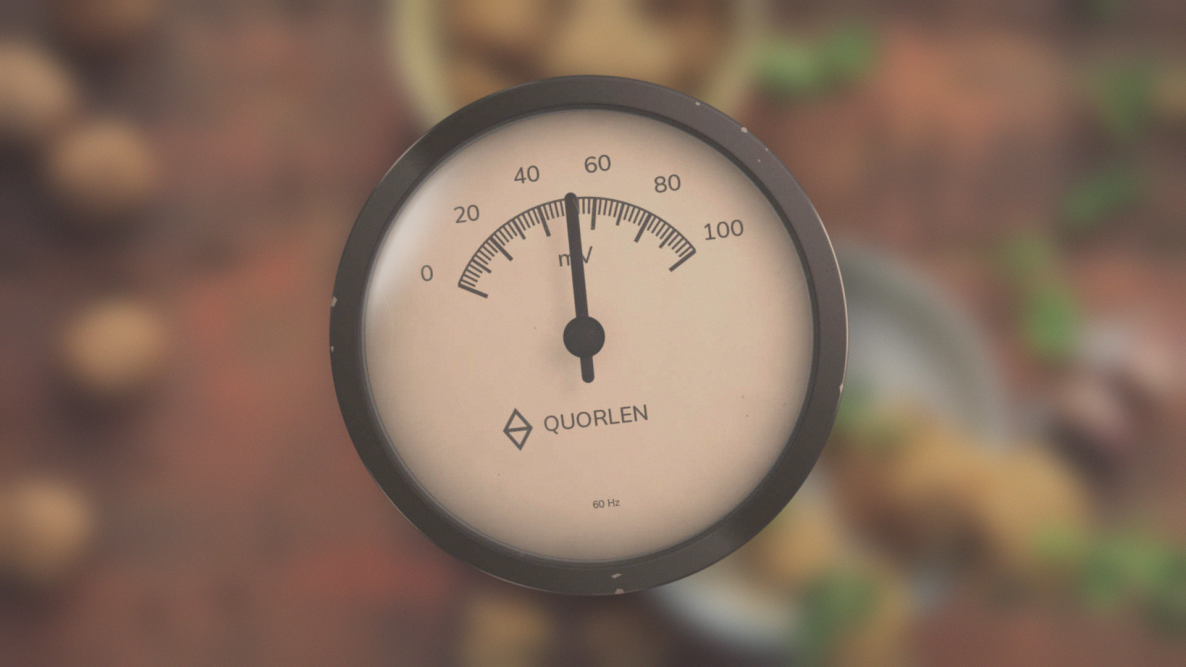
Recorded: {"value": 52, "unit": "mV"}
